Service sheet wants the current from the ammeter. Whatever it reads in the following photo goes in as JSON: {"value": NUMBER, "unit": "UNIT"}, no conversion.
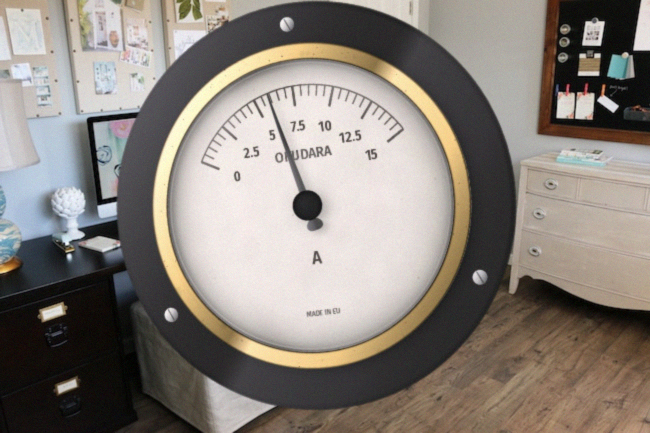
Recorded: {"value": 6, "unit": "A"}
